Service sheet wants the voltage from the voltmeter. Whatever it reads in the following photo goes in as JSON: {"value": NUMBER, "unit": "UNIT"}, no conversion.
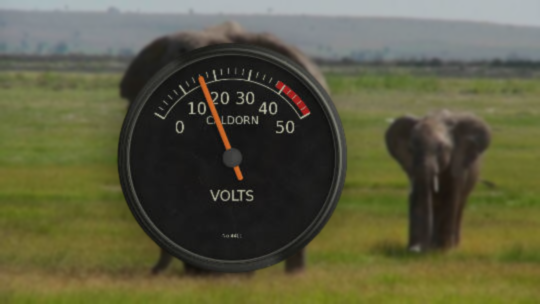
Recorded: {"value": 16, "unit": "V"}
